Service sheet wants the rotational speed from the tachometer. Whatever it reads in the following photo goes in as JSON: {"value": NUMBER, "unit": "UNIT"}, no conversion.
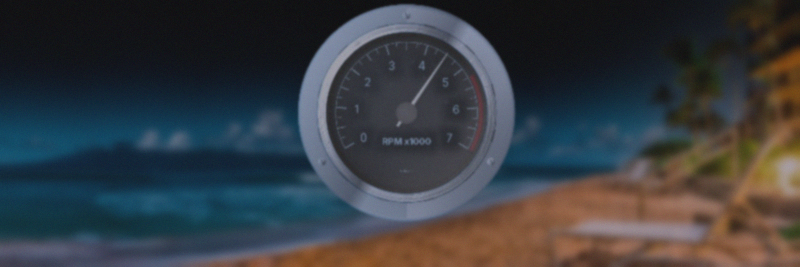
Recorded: {"value": 4500, "unit": "rpm"}
